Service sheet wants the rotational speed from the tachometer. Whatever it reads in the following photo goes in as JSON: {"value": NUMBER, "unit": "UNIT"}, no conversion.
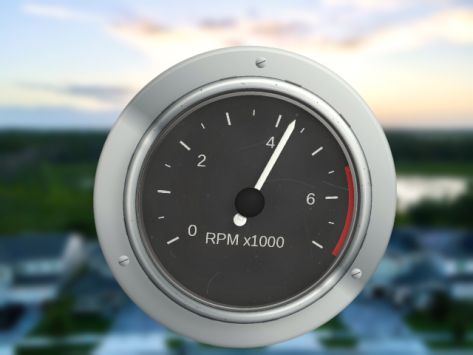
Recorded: {"value": 4250, "unit": "rpm"}
